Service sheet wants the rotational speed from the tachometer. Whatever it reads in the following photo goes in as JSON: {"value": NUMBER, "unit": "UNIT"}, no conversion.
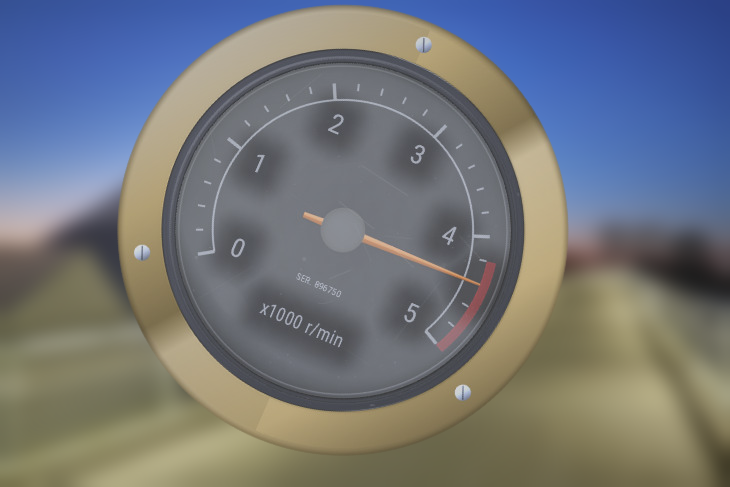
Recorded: {"value": 4400, "unit": "rpm"}
